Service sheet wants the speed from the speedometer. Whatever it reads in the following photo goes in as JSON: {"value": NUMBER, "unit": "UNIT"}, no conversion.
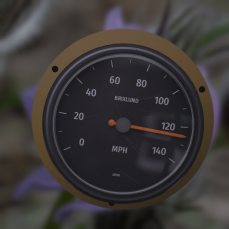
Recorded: {"value": 125, "unit": "mph"}
